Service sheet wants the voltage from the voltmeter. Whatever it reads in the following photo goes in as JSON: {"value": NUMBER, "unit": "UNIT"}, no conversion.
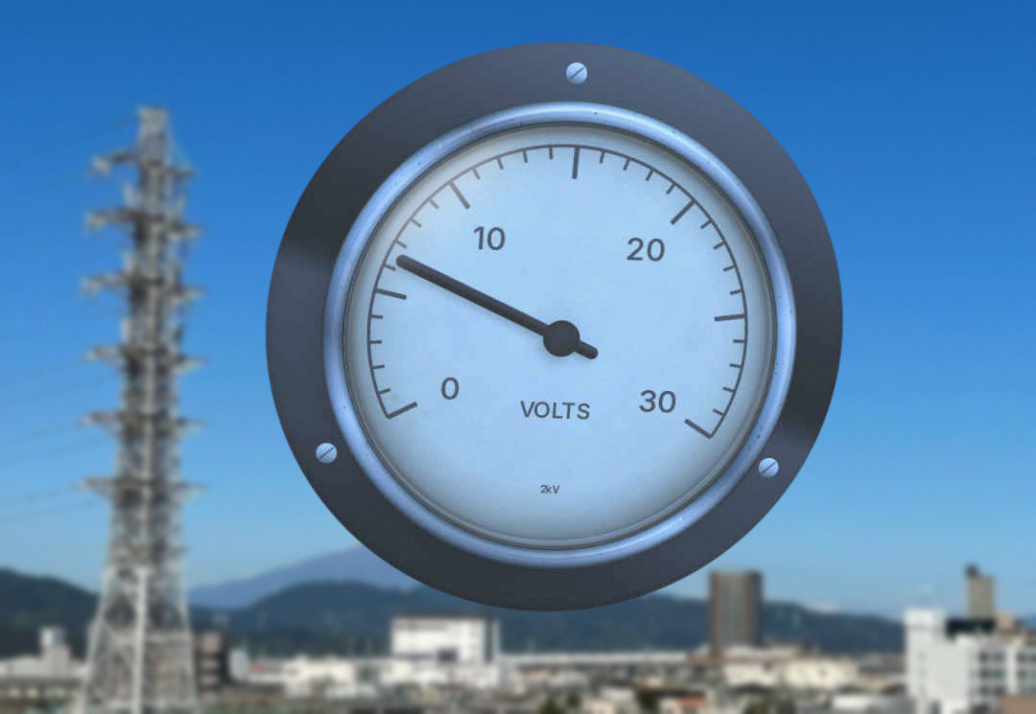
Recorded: {"value": 6.5, "unit": "V"}
